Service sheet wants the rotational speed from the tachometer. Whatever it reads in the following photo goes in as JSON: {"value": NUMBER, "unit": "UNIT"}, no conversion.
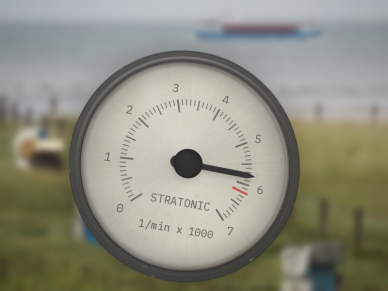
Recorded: {"value": 5800, "unit": "rpm"}
